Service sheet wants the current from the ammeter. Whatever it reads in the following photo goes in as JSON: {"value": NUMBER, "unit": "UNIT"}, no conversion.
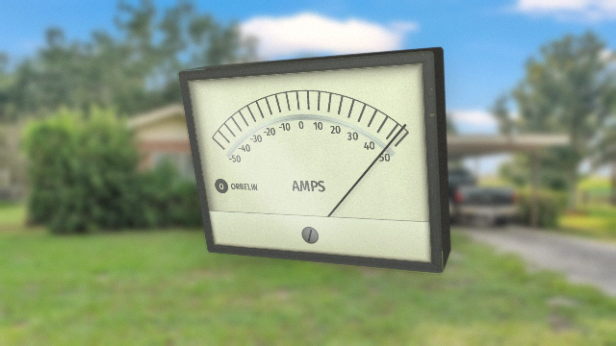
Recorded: {"value": 47.5, "unit": "A"}
